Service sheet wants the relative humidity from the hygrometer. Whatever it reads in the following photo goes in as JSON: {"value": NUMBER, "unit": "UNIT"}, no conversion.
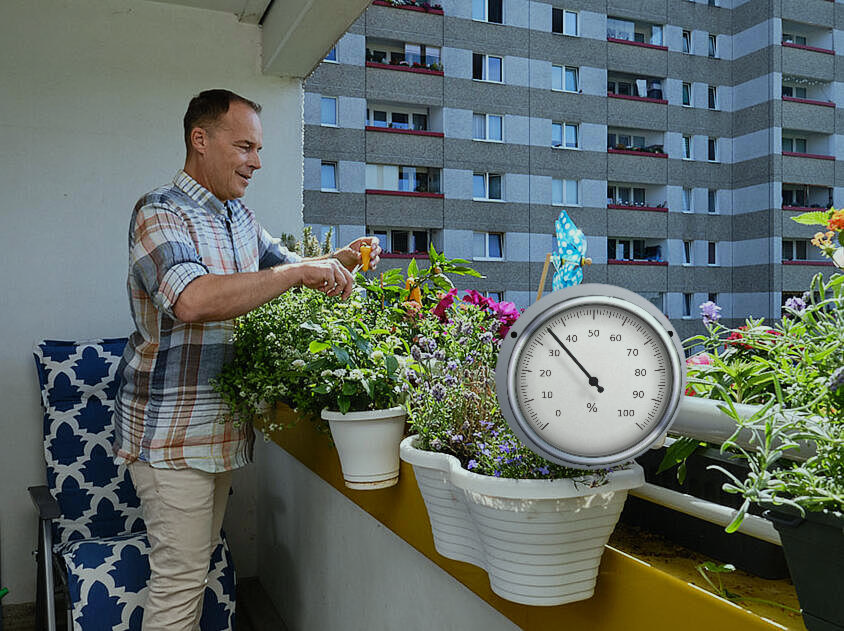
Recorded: {"value": 35, "unit": "%"}
